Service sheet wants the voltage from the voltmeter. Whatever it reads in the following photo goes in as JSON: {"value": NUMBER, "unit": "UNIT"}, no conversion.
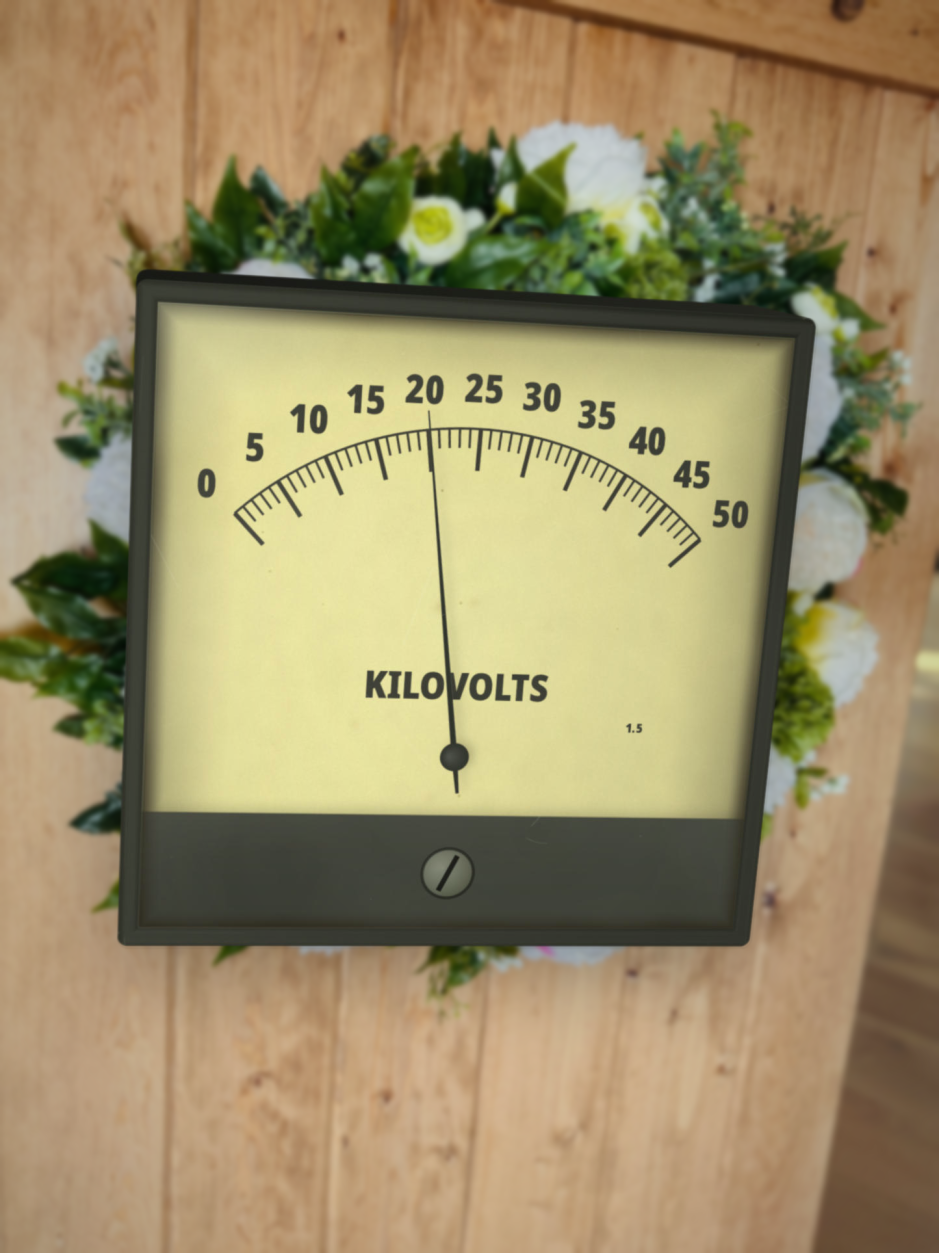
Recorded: {"value": 20, "unit": "kV"}
